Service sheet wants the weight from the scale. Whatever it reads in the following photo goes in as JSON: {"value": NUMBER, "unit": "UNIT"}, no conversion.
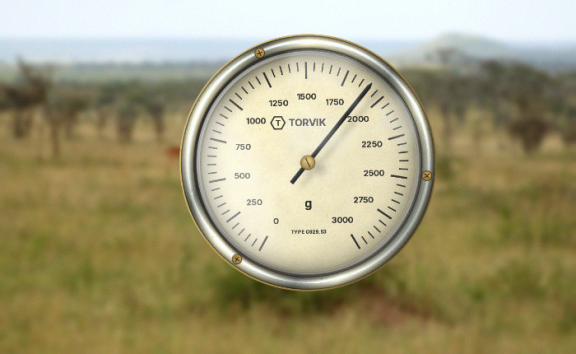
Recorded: {"value": 1900, "unit": "g"}
